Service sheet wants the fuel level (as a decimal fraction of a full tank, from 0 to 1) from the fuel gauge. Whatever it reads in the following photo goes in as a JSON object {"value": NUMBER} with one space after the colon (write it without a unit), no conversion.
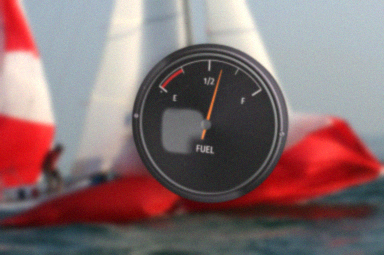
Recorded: {"value": 0.625}
